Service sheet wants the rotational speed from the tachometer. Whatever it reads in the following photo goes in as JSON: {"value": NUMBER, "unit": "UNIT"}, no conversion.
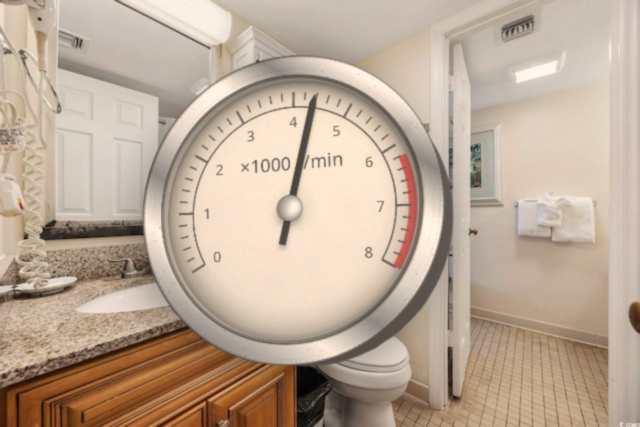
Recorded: {"value": 4400, "unit": "rpm"}
